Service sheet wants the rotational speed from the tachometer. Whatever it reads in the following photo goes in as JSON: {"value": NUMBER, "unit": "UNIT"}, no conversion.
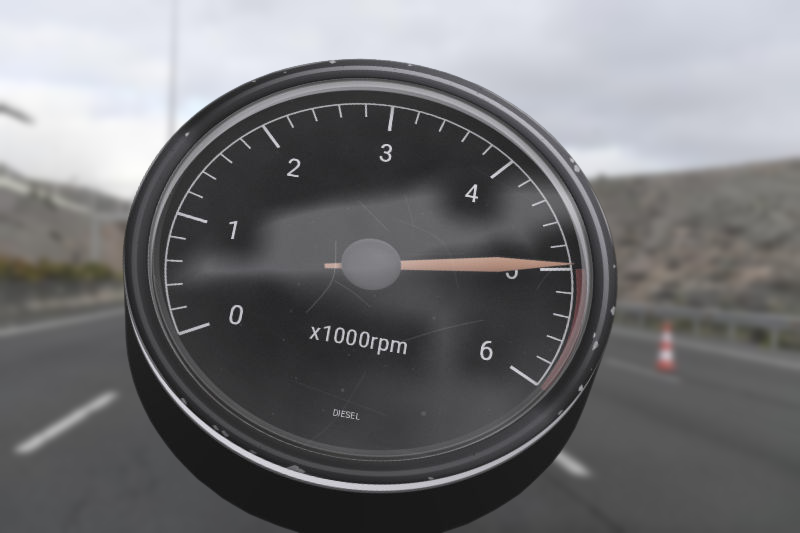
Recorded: {"value": 5000, "unit": "rpm"}
